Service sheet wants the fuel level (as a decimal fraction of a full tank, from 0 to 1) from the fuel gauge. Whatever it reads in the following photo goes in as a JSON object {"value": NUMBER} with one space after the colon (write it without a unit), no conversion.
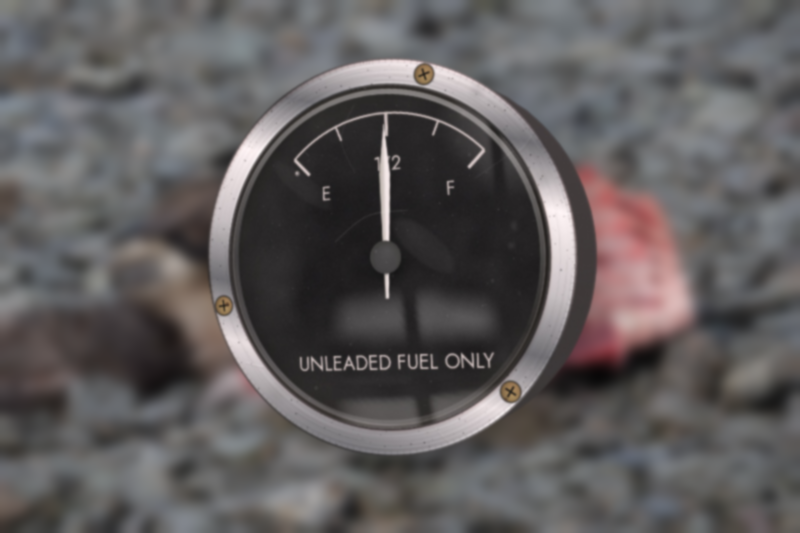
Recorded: {"value": 0.5}
